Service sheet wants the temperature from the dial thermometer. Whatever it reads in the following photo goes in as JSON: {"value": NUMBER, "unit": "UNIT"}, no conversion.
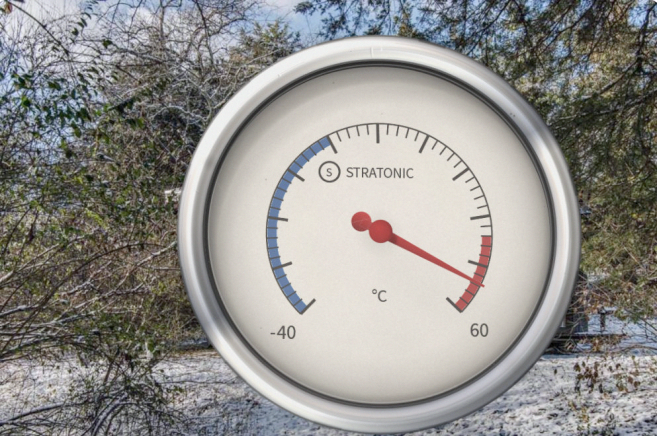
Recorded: {"value": 54, "unit": "°C"}
